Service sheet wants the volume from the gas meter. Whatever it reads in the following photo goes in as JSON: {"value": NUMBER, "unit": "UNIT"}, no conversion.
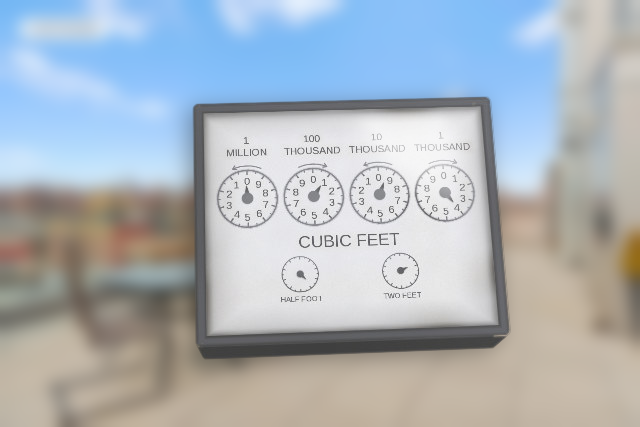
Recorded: {"value": 9400, "unit": "ft³"}
